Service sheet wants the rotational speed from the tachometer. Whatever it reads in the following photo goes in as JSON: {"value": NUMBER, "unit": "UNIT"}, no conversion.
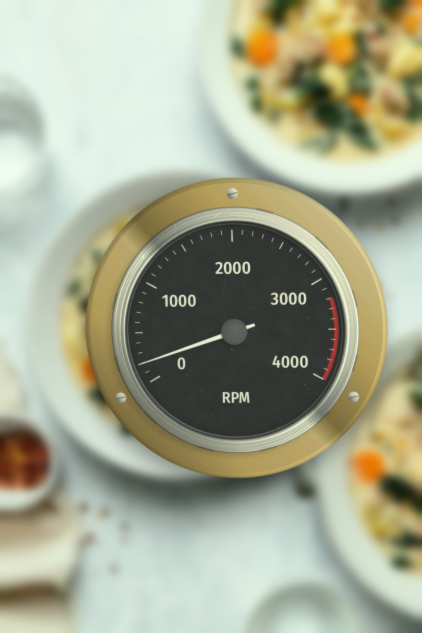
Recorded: {"value": 200, "unit": "rpm"}
